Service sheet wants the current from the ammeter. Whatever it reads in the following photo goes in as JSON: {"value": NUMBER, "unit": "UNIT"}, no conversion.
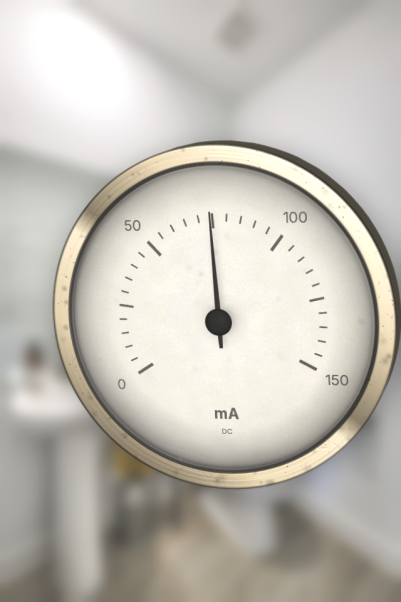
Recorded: {"value": 75, "unit": "mA"}
